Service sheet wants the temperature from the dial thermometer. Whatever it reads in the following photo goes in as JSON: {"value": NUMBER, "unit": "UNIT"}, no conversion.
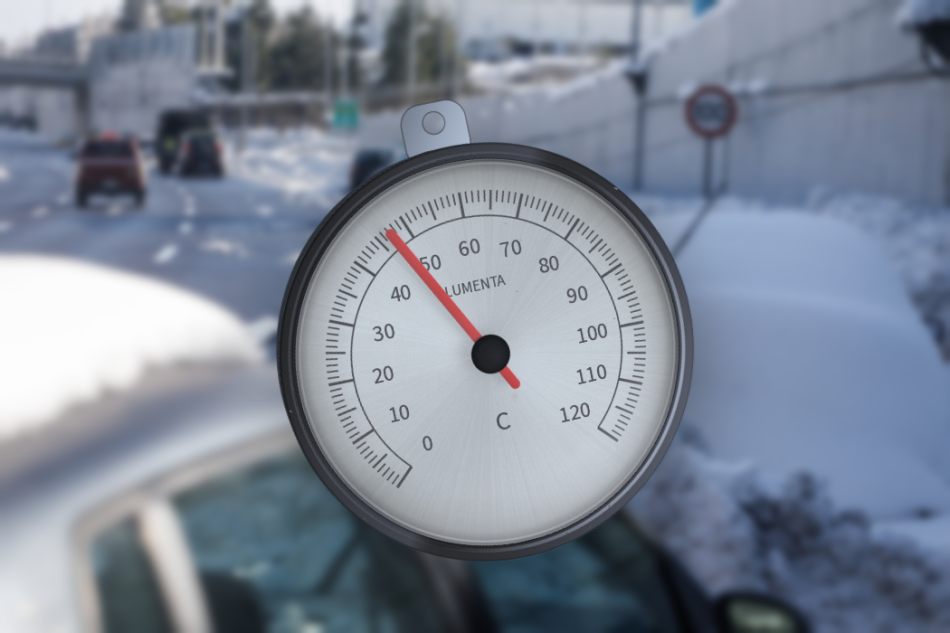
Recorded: {"value": 47, "unit": "°C"}
